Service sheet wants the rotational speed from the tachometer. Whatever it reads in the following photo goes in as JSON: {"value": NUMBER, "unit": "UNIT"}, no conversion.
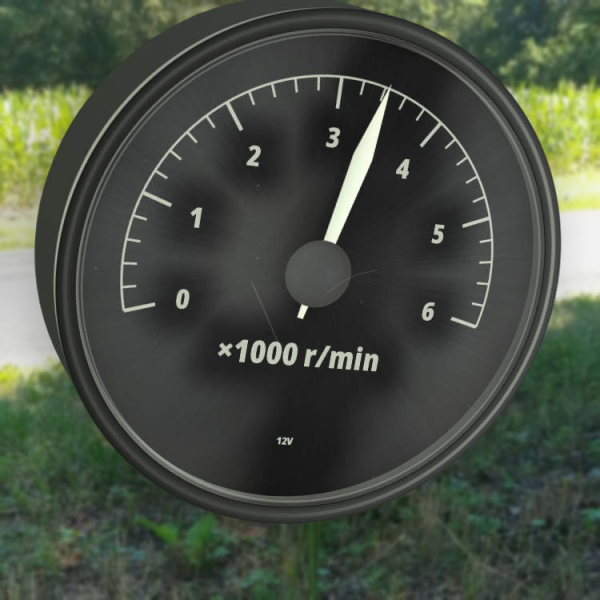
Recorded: {"value": 3400, "unit": "rpm"}
